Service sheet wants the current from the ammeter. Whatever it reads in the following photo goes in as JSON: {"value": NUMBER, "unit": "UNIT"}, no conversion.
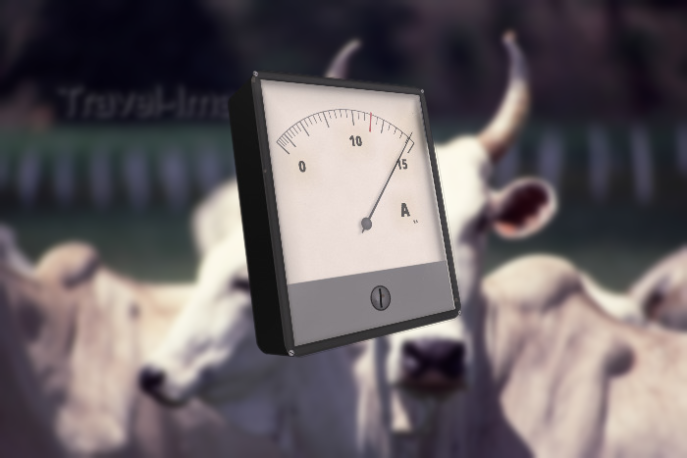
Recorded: {"value": 14.5, "unit": "A"}
